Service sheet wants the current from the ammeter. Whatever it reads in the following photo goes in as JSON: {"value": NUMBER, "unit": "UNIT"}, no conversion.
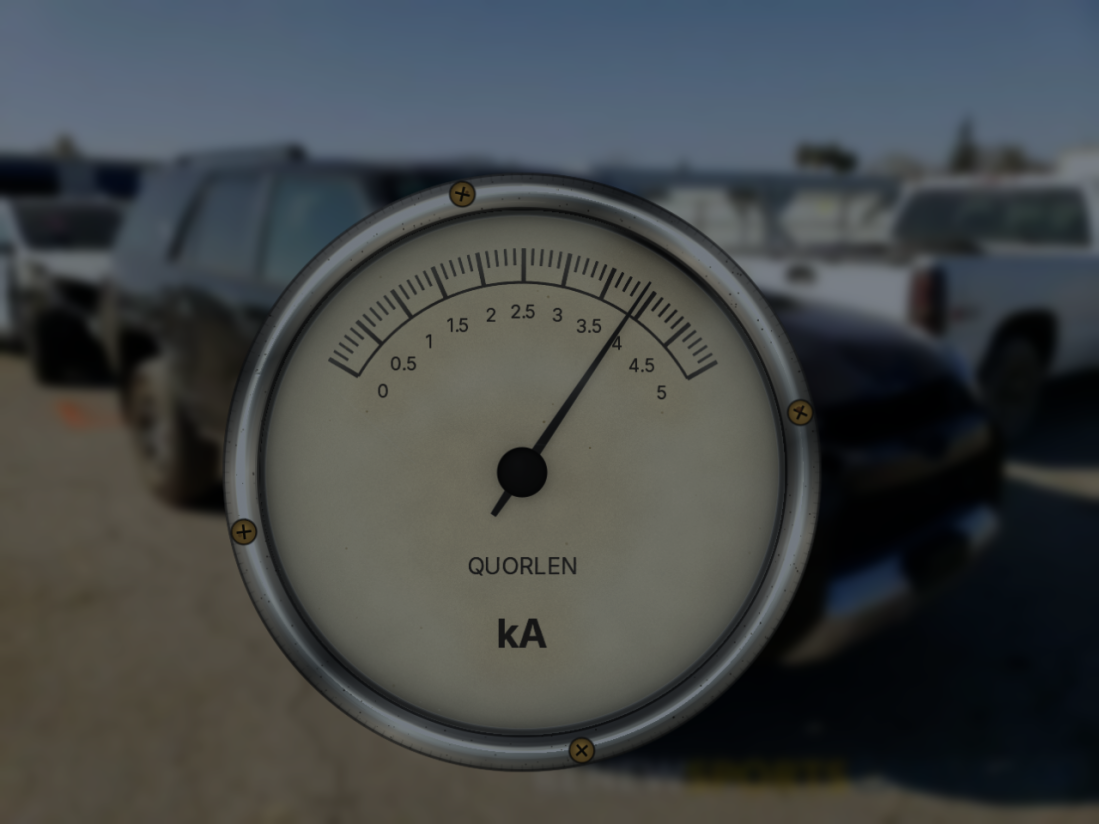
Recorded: {"value": 3.9, "unit": "kA"}
